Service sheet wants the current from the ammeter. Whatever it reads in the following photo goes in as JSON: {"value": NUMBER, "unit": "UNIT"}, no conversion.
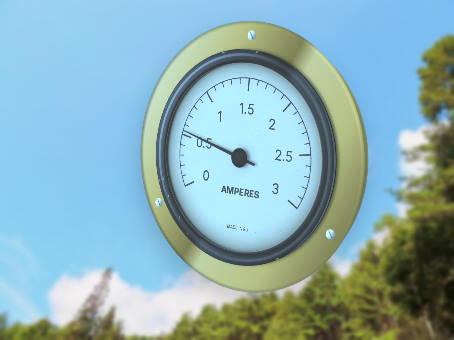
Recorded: {"value": 0.55, "unit": "A"}
